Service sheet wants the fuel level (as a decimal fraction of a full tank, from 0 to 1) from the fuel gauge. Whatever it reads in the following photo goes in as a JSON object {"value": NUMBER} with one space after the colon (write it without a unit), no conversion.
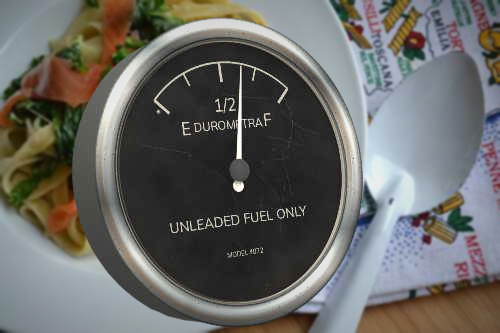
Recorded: {"value": 0.625}
